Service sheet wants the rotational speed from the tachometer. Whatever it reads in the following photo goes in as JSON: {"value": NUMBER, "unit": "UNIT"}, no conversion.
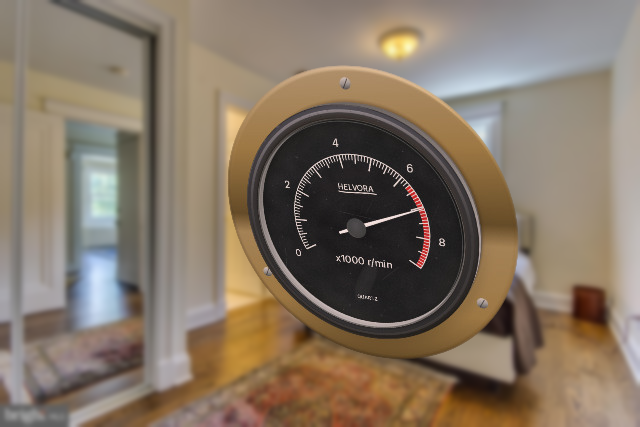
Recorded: {"value": 7000, "unit": "rpm"}
